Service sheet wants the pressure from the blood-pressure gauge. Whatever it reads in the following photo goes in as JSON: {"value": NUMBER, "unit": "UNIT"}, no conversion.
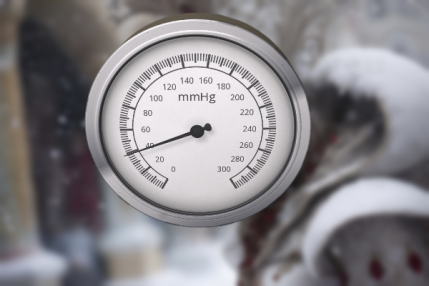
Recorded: {"value": 40, "unit": "mmHg"}
